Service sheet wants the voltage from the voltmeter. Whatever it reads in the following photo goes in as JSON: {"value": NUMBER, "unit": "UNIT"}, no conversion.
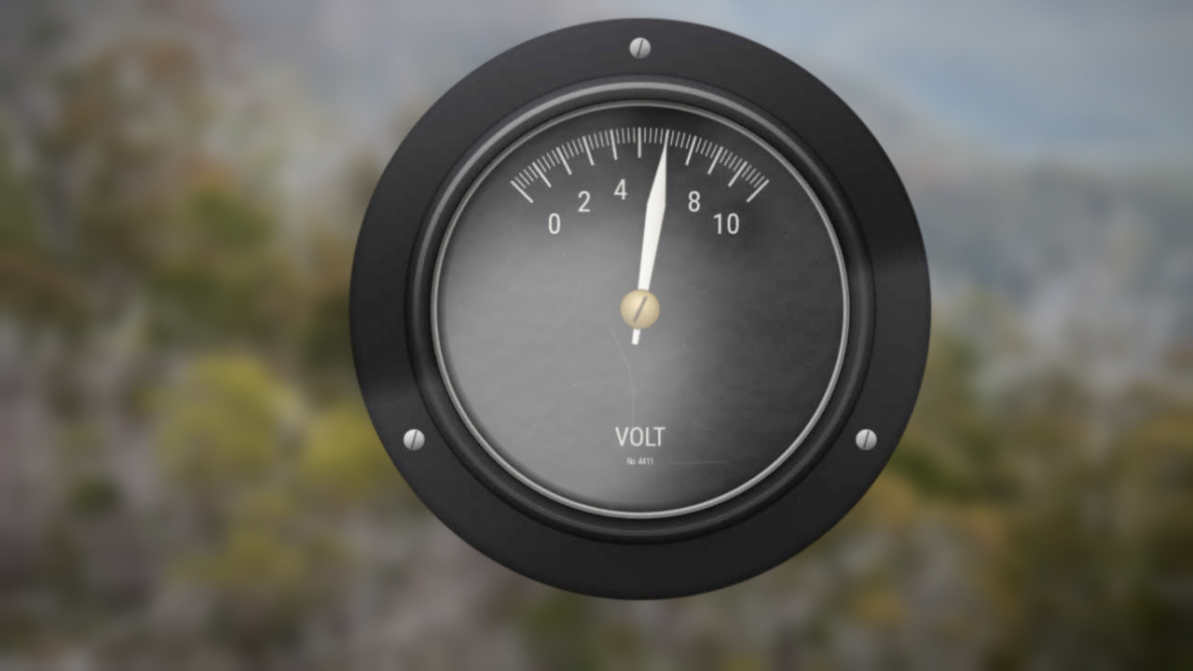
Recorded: {"value": 6, "unit": "V"}
